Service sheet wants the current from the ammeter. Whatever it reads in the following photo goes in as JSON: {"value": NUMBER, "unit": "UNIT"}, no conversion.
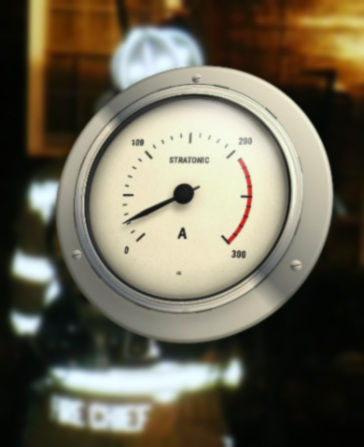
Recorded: {"value": 20, "unit": "A"}
